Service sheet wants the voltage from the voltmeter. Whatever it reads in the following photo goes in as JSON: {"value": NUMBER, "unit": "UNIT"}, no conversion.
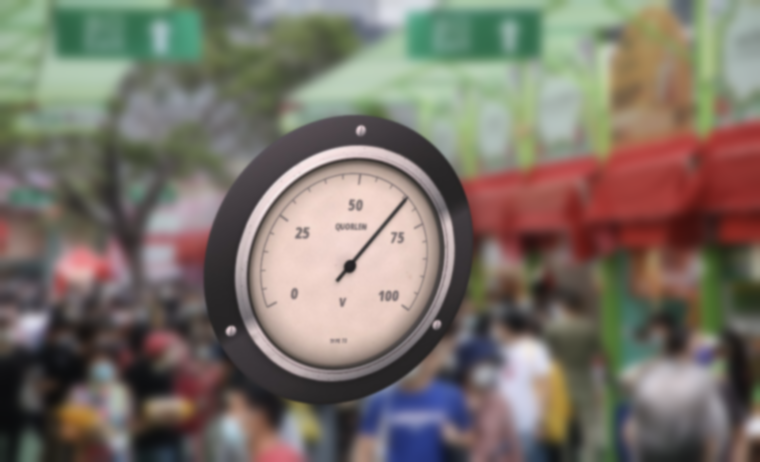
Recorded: {"value": 65, "unit": "V"}
